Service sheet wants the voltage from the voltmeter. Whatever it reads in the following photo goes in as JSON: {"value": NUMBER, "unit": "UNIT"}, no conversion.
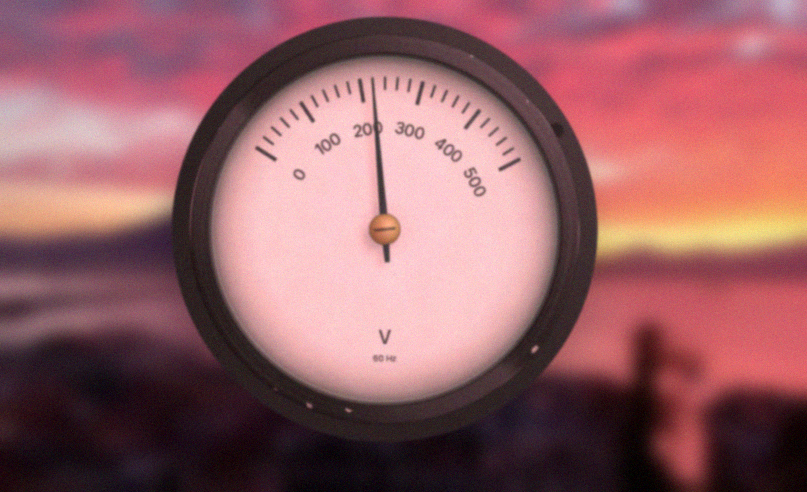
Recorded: {"value": 220, "unit": "V"}
